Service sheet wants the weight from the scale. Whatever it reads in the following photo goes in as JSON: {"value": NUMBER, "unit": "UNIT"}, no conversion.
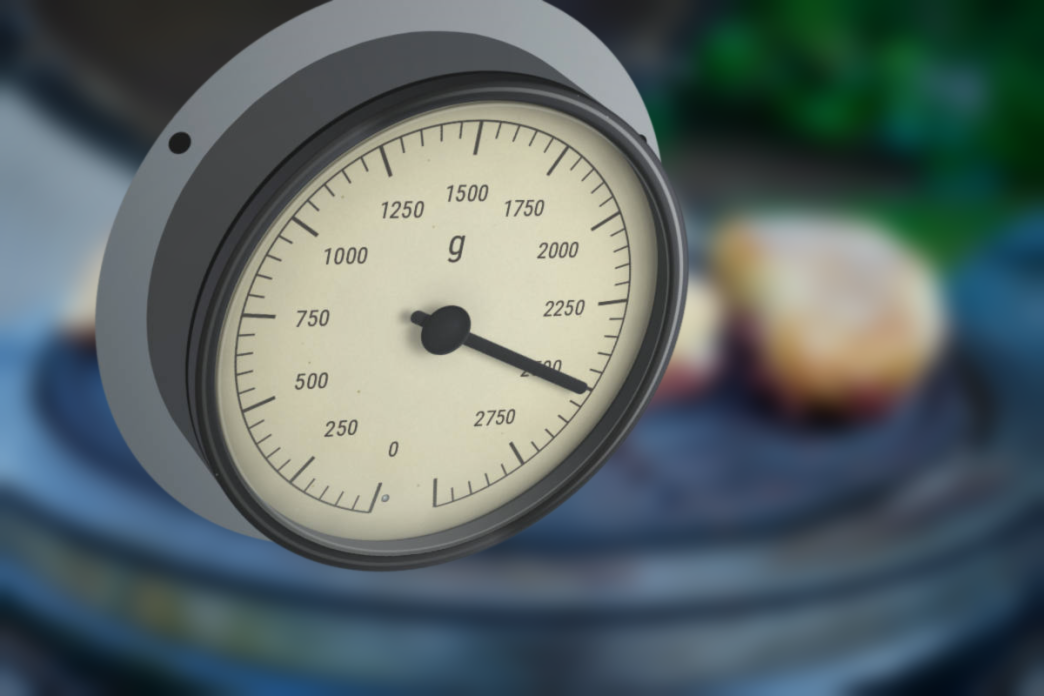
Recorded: {"value": 2500, "unit": "g"}
